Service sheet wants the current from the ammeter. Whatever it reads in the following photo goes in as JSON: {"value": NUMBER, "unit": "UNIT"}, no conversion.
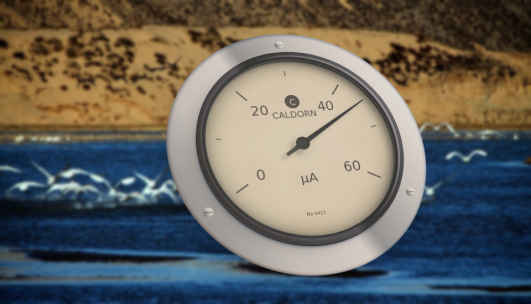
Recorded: {"value": 45, "unit": "µA"}
